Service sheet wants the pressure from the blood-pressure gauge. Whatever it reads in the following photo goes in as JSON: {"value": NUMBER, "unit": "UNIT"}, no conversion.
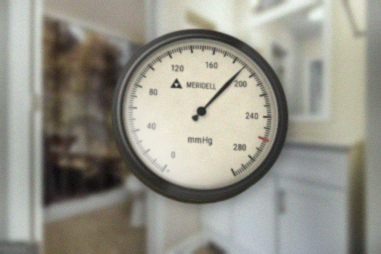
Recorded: {"value": 190, "unit": "mmHg"}
